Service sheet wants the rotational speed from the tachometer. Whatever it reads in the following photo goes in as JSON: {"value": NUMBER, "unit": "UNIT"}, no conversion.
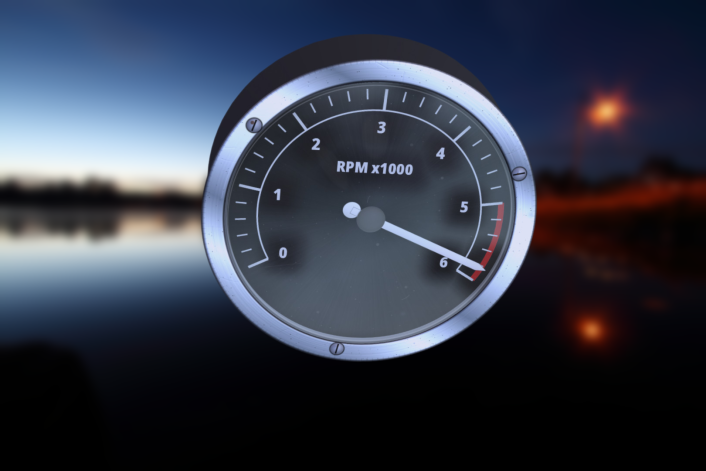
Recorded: {"value": 5800, "unit": "rpm"}
